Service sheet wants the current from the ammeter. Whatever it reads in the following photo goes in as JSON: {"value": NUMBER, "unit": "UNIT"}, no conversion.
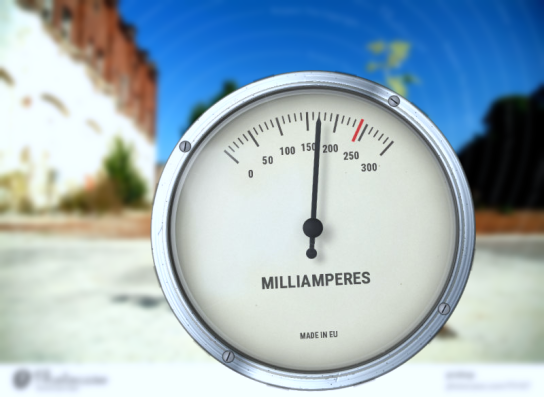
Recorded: {"value": 170, "unit": "mA"}
